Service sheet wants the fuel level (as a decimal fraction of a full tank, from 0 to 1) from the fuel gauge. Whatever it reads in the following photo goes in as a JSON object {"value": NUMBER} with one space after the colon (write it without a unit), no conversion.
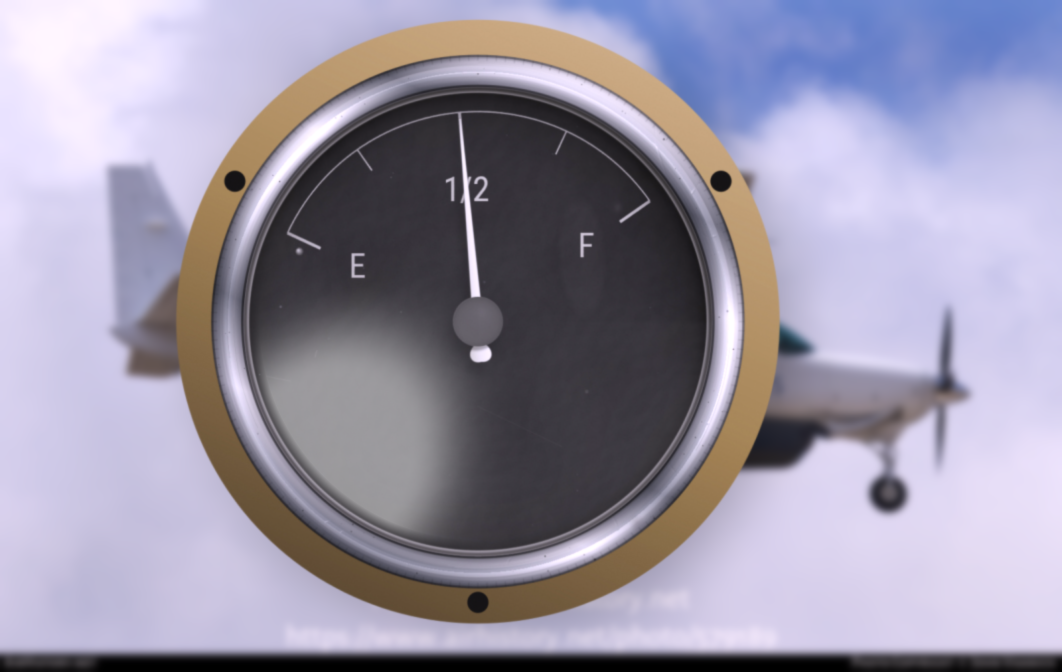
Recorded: {"value": 0.5}
